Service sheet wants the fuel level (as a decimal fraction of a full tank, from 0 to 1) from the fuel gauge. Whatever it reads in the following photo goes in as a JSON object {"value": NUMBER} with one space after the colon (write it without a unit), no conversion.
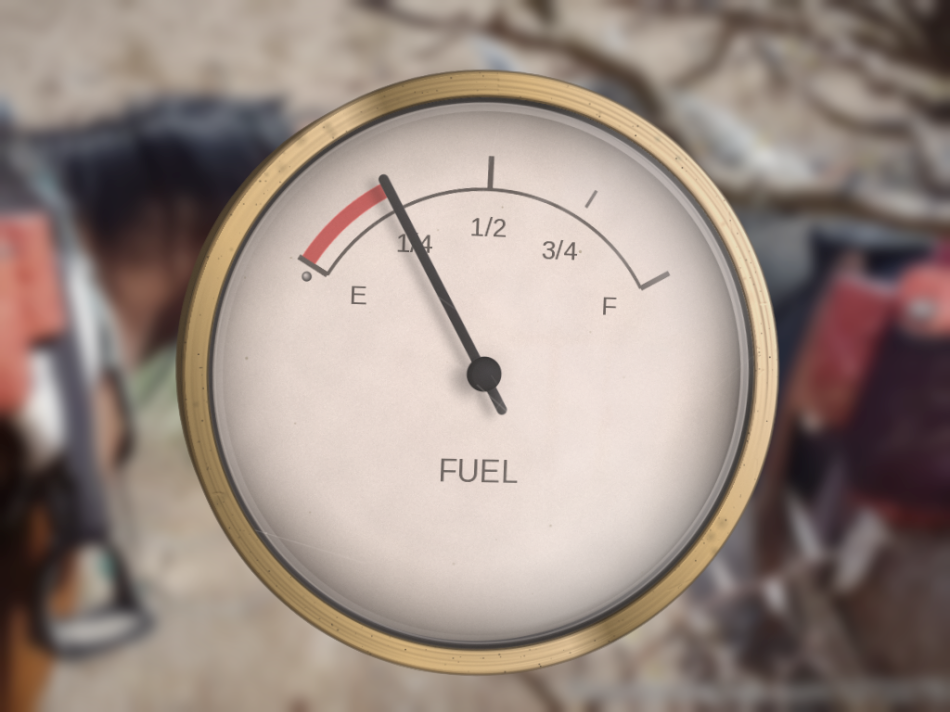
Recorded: {"value": 0.25}
